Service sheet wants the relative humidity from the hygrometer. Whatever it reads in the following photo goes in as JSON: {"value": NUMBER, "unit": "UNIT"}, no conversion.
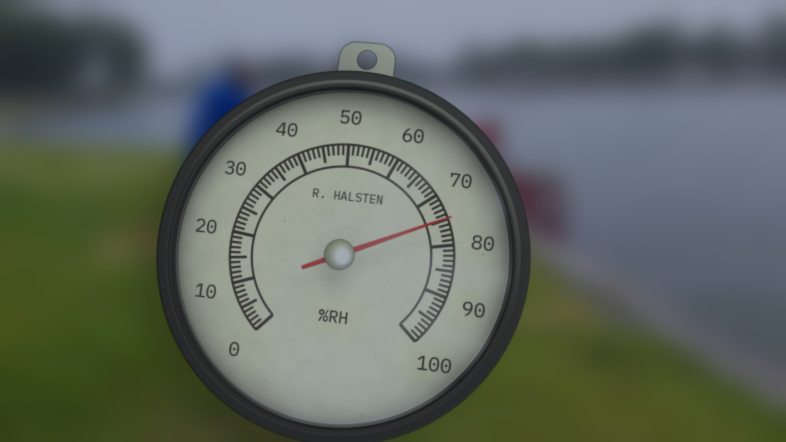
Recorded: {"value": 75, "unit": "%"}
